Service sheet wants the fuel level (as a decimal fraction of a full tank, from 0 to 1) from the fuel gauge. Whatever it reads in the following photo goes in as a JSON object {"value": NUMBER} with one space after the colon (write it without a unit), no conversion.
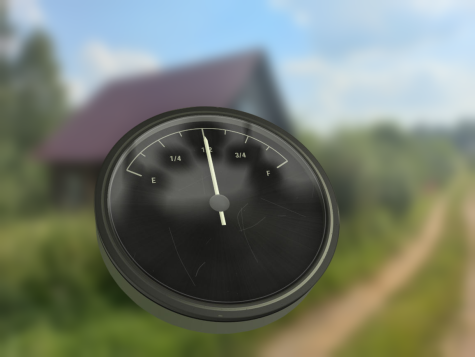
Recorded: {"value": 0.5}
